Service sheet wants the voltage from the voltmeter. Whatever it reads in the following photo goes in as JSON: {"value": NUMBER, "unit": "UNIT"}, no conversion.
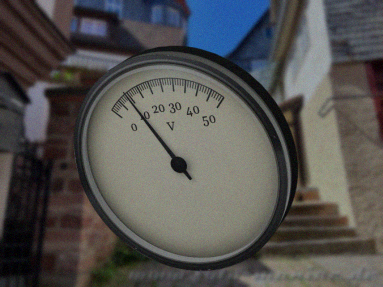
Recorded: {"value": 10, "unit": "V"}
